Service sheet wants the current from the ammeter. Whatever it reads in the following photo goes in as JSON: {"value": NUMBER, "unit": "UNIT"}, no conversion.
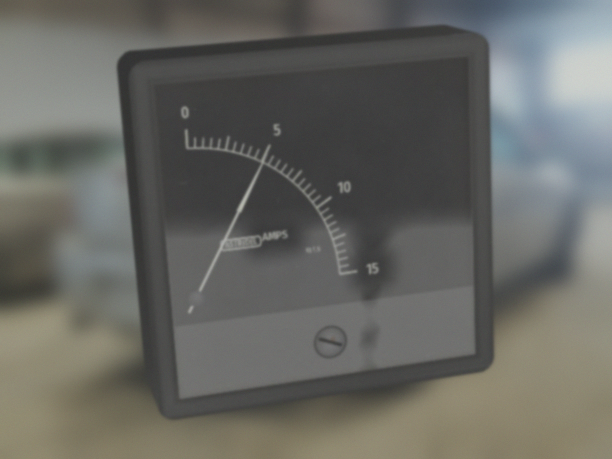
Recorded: {"value": 5, "unit": "A"}
